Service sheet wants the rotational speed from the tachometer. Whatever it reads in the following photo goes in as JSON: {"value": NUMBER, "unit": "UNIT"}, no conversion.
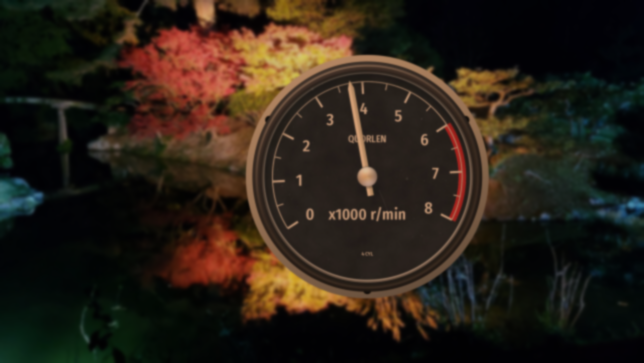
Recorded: {"value": 3750, "unit": "rpm"}
